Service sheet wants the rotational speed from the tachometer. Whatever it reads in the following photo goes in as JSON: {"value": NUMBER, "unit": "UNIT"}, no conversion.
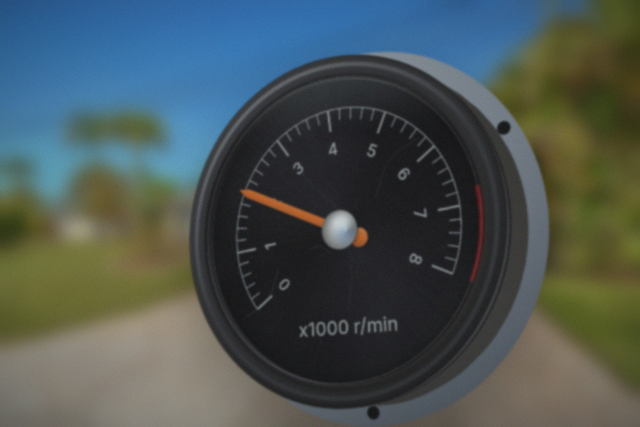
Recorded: {"value": 2000, "unit": "rpm"}
